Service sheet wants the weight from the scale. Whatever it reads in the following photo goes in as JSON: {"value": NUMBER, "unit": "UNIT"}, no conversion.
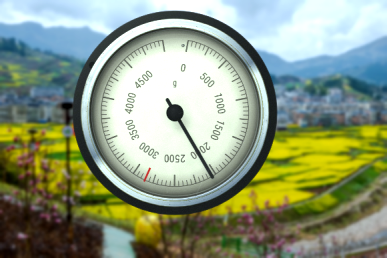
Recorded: {"value": 2050, "unit": "g"}
